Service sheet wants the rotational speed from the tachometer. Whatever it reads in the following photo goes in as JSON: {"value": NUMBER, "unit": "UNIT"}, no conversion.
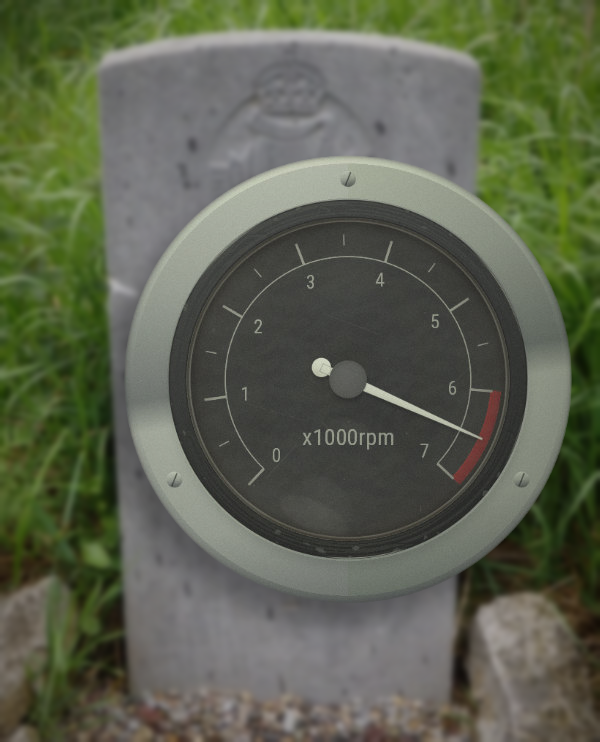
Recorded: {"value": 6500, "unit": "rpm"}
